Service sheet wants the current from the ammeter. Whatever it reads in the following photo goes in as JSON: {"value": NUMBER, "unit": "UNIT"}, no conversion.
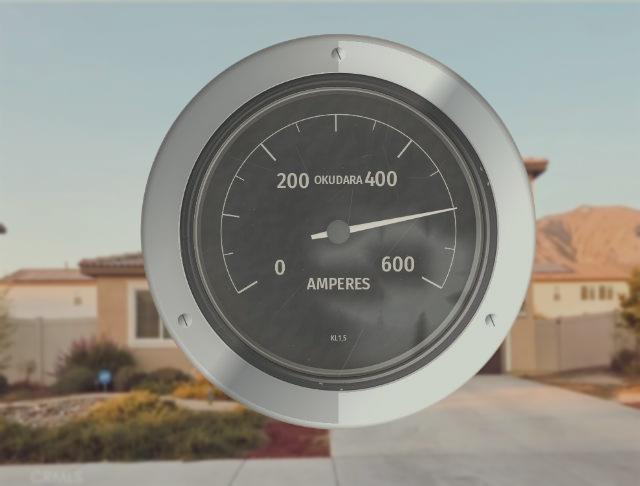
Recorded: {"value": 500, "unit": "A"}
